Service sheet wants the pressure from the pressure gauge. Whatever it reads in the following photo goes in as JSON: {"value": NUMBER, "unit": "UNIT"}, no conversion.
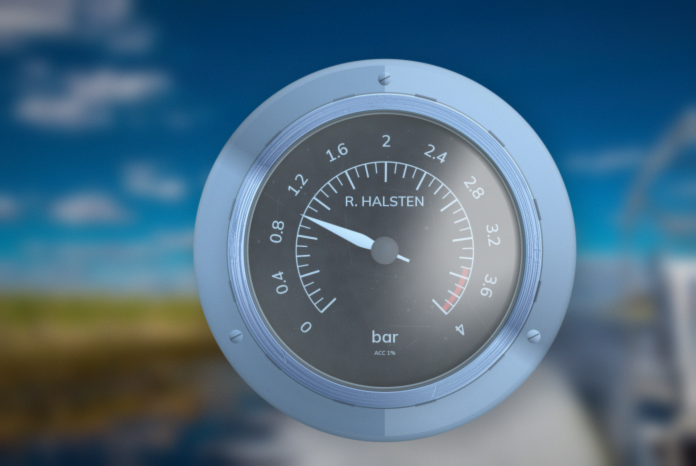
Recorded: {"value": 1, "unit": "bar"}
